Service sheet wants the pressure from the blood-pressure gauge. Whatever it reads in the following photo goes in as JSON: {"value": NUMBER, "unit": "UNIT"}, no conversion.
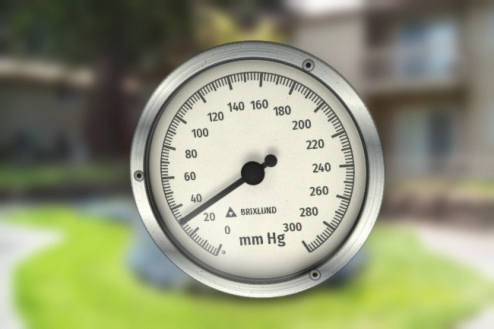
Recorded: {"value": 30, "unit": "mmHg"}
